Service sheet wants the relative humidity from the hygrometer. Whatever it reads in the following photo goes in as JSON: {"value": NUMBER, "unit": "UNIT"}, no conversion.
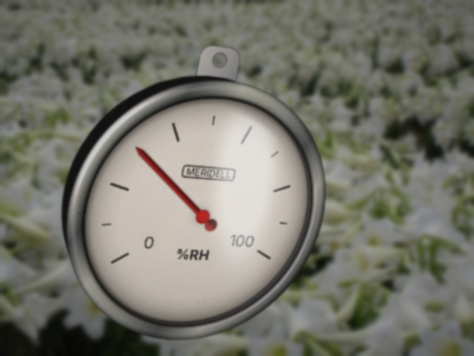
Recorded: {"value": 30, "unit": "%"}
